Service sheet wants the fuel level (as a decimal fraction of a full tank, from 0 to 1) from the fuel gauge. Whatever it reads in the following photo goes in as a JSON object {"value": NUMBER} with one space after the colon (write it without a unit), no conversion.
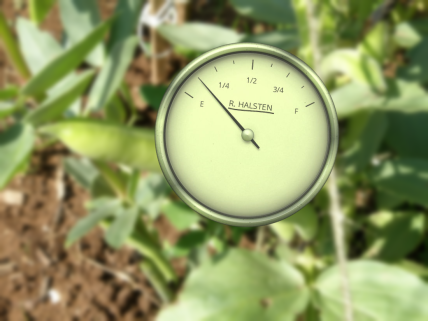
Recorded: {"value": 0.125}
